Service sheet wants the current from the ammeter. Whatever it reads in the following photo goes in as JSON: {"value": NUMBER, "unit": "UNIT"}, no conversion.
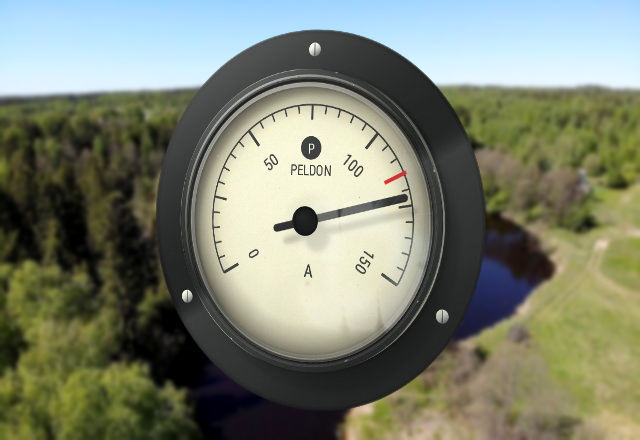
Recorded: {"value": 122.5, "unit": "A"}
